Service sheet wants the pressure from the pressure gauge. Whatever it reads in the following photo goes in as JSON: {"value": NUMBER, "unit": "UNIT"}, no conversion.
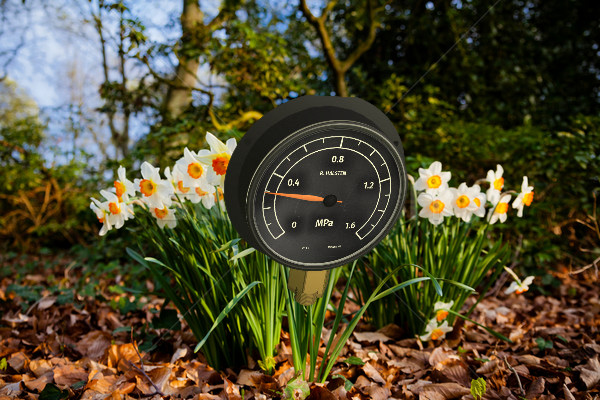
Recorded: {"value": 0.3, "unit": "MPa"}
